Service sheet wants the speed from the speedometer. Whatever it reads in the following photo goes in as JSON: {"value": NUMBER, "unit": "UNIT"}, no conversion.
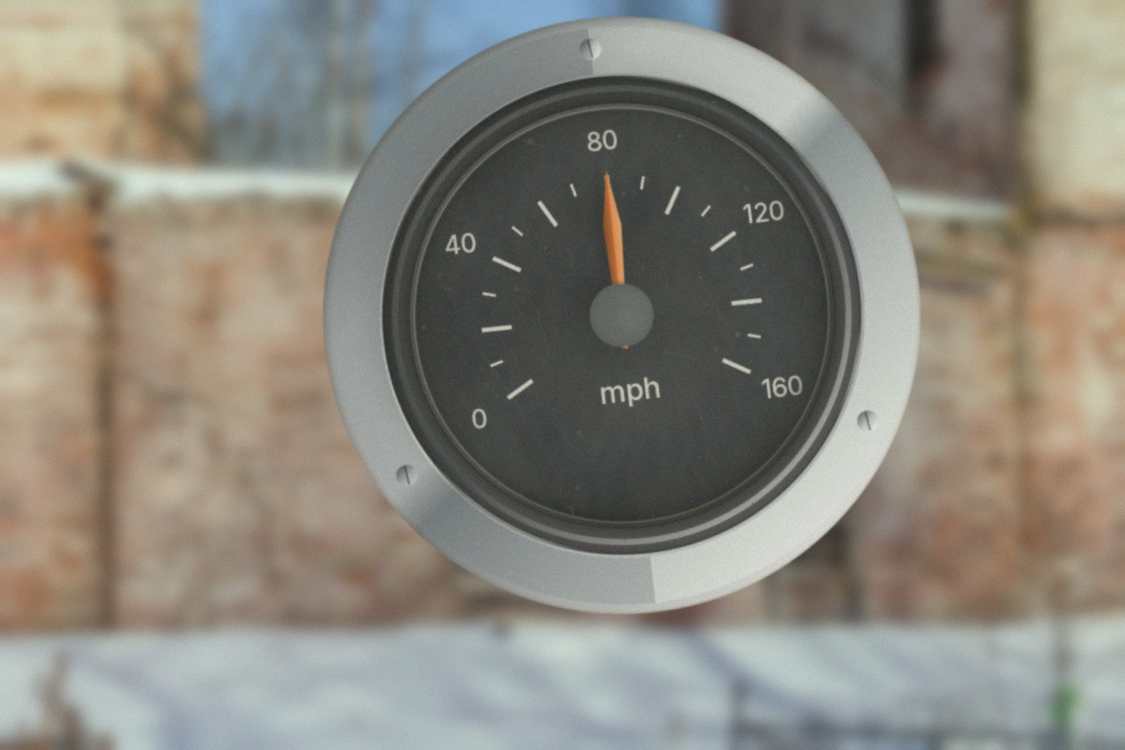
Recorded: {"value": 80, "unit": "mph"}
